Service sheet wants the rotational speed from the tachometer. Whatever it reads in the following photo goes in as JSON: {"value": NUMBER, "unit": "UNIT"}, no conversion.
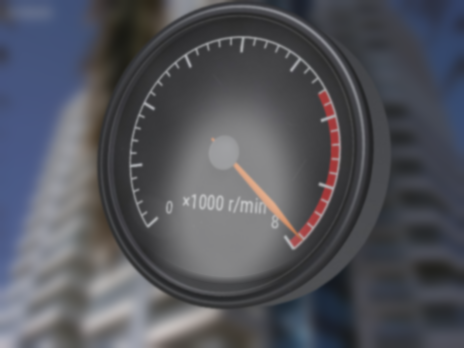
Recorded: {"value": 7800, "unit": "rpm"}
